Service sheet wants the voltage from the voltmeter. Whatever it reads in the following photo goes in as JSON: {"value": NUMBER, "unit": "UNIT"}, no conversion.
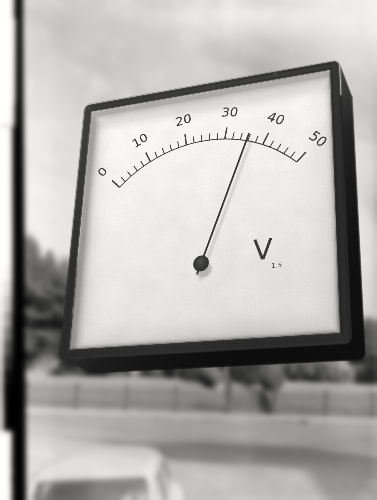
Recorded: {"value": 36, "unit": "V"}
